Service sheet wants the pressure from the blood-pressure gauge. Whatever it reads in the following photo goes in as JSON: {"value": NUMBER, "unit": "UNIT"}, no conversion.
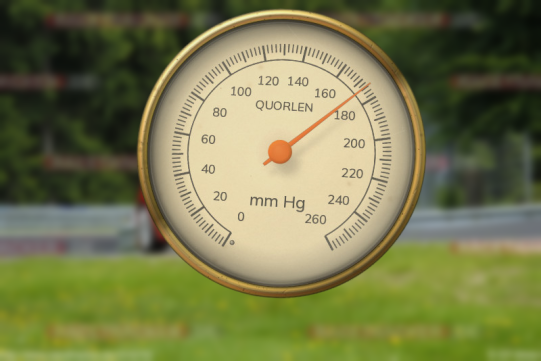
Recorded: {"value": 174, "unit": "mmHg"}
